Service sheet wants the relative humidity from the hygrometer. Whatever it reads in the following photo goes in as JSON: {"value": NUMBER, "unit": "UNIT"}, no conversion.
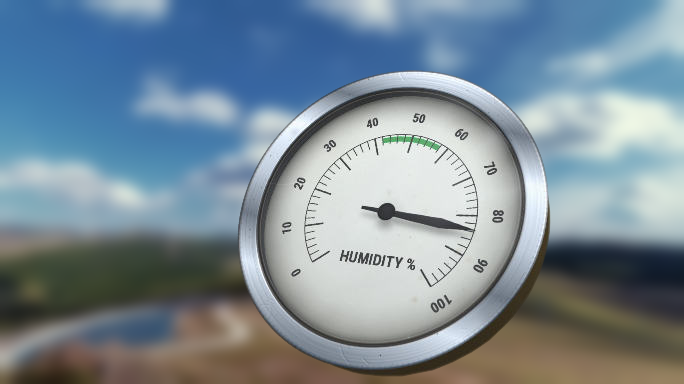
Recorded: {"value": 84, "unit": "%"}
